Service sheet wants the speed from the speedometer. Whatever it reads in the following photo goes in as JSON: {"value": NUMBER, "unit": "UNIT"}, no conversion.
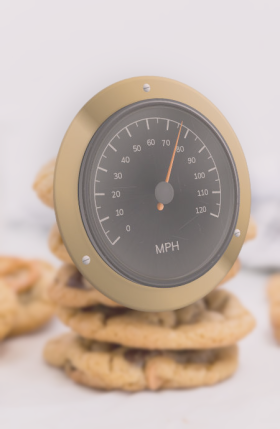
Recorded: {"value": 75, "unit": "mph"}
